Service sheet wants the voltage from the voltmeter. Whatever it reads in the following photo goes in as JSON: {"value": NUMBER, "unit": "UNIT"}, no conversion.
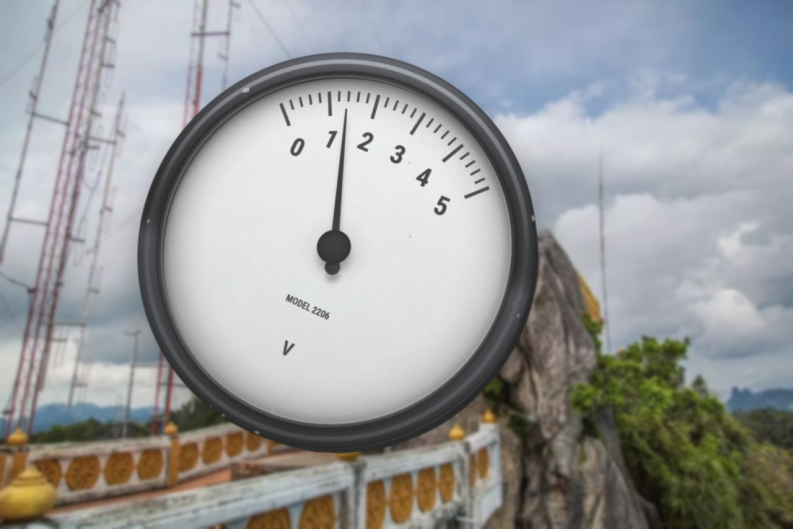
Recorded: {"value": 1.4, "unit": "V"}
